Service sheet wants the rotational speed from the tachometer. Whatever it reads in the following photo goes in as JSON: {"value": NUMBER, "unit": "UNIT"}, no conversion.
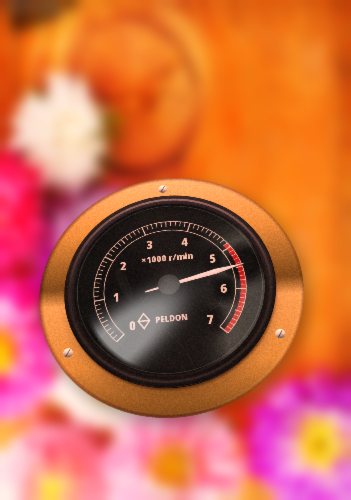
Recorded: {"value": 5500, "unit": "rpm"}
